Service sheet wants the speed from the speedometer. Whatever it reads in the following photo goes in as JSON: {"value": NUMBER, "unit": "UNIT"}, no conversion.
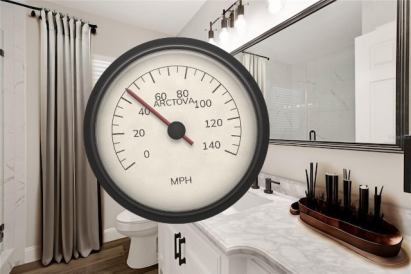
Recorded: {"value": 45, "unit": "mph"}
